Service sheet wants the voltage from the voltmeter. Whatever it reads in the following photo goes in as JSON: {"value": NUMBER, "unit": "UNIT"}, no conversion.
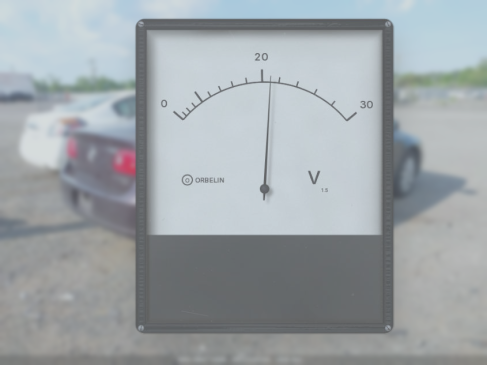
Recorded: {"value": 21, "unit": "V"}
